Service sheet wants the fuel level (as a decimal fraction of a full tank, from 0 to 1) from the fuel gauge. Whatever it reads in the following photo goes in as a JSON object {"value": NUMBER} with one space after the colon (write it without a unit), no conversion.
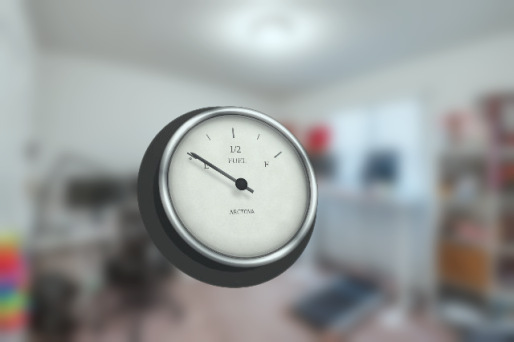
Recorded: {"value": 0}
